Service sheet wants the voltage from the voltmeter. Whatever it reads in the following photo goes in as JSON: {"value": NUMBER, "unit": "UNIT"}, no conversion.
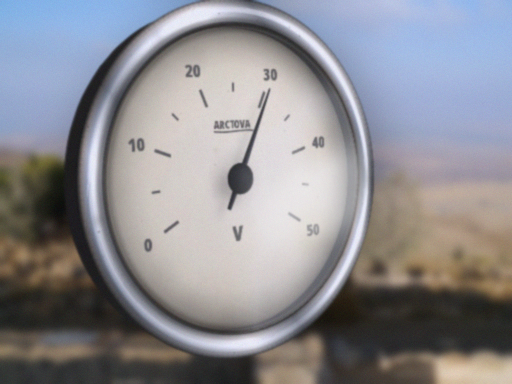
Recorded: {"value": 30, "unit": "V"}
